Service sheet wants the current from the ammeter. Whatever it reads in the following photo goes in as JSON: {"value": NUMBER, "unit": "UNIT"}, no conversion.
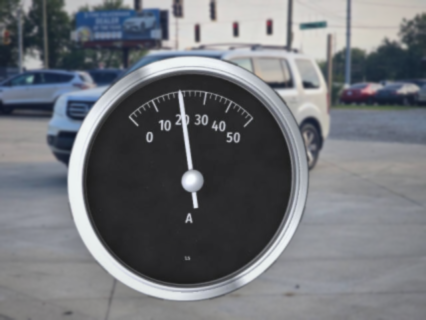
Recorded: {"value": 20, "unit": "A"}
